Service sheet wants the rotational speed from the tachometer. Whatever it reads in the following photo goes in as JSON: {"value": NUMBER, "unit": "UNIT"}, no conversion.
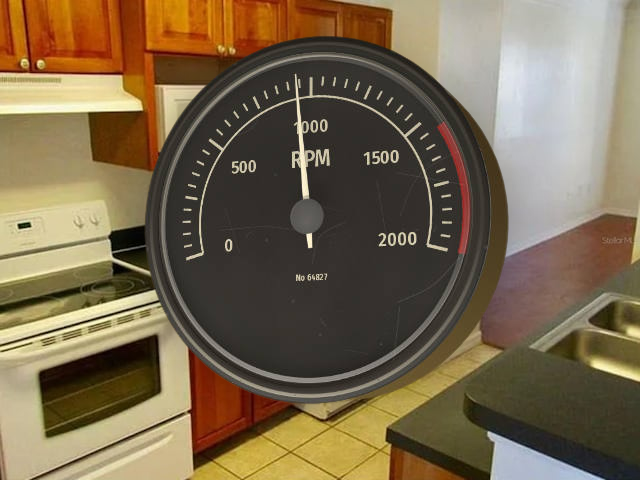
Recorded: {"value": 950, "unit": "rpm"}
